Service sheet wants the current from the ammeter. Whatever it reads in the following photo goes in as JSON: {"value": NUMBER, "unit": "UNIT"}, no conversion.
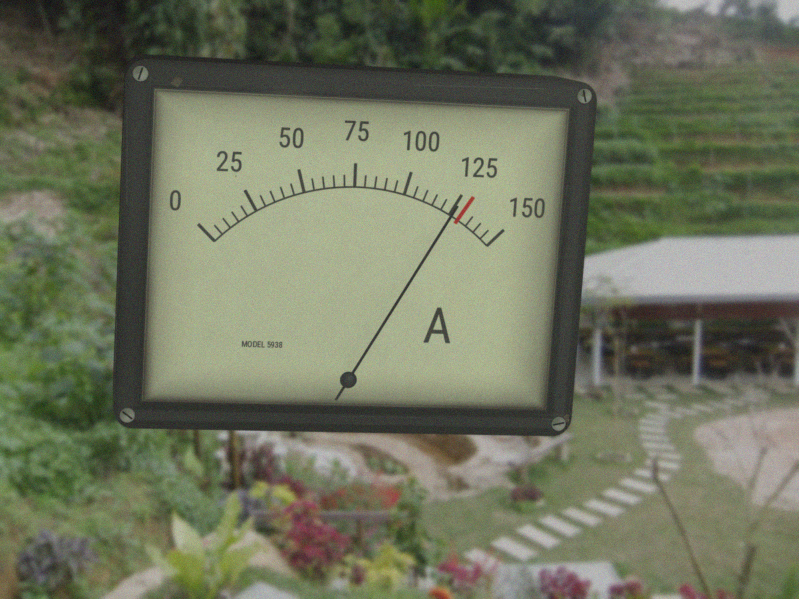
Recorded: {"value": 125, "unit": "A"}
